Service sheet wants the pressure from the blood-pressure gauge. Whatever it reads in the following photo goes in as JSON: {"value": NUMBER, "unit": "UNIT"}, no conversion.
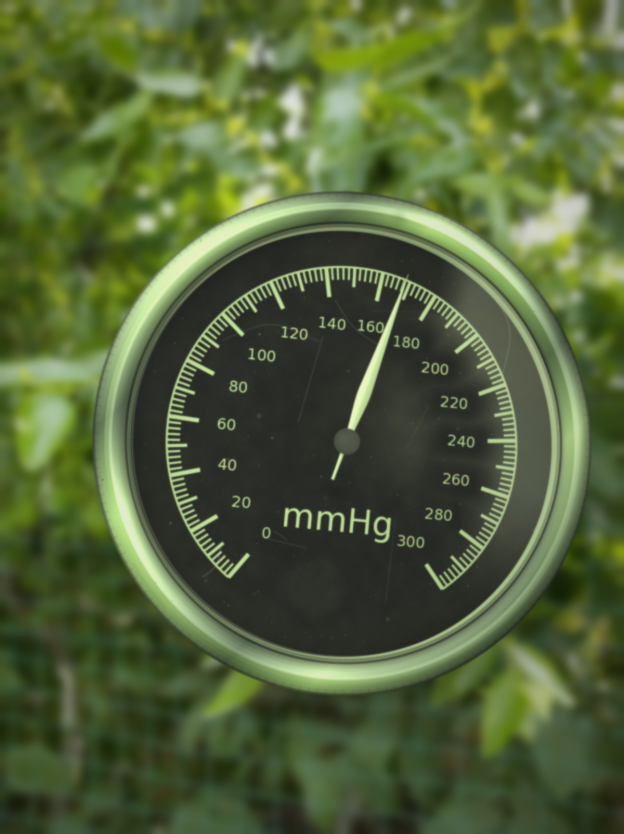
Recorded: {"value": 168, "unit": "mmHg"}
